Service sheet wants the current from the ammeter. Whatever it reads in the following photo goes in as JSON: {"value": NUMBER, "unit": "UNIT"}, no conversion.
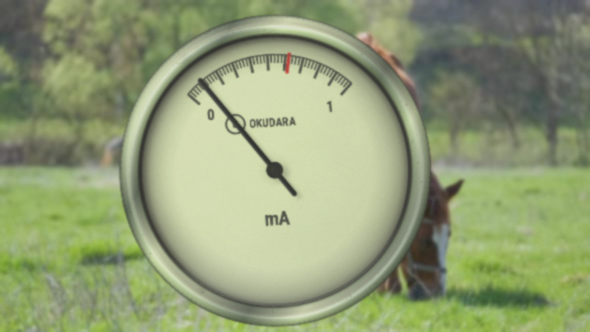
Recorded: {"value": 0.1, "unit": "mA"}
